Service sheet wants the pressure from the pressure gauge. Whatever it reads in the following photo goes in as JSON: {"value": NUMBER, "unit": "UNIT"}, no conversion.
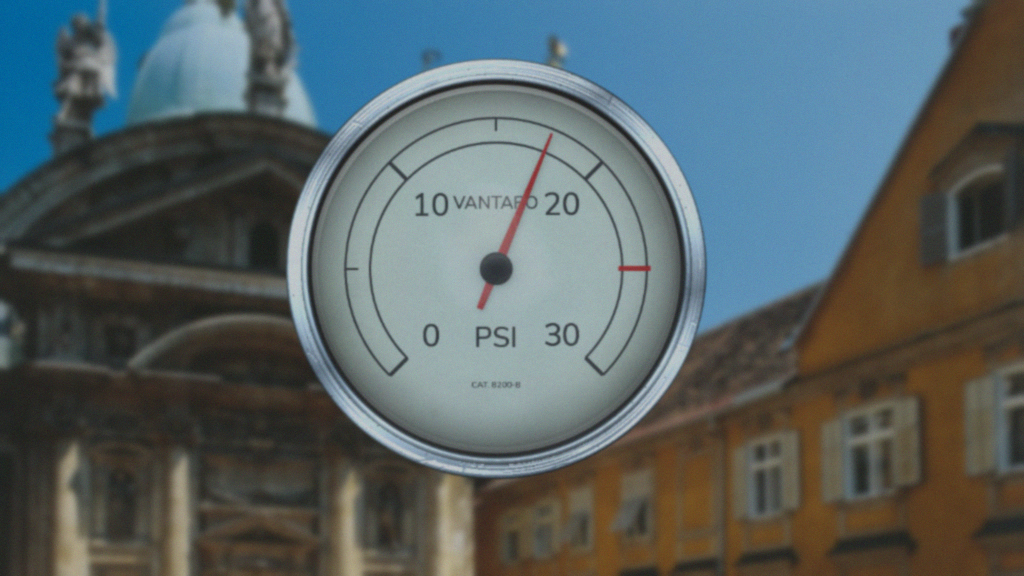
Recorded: {"value": 17.5, "unit": "psi"}
